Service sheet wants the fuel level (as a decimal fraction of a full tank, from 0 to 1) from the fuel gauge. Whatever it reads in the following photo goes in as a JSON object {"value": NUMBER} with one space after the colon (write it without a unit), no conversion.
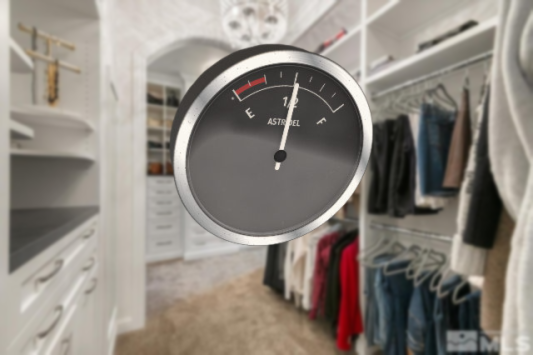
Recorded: {"value": 0.5}
